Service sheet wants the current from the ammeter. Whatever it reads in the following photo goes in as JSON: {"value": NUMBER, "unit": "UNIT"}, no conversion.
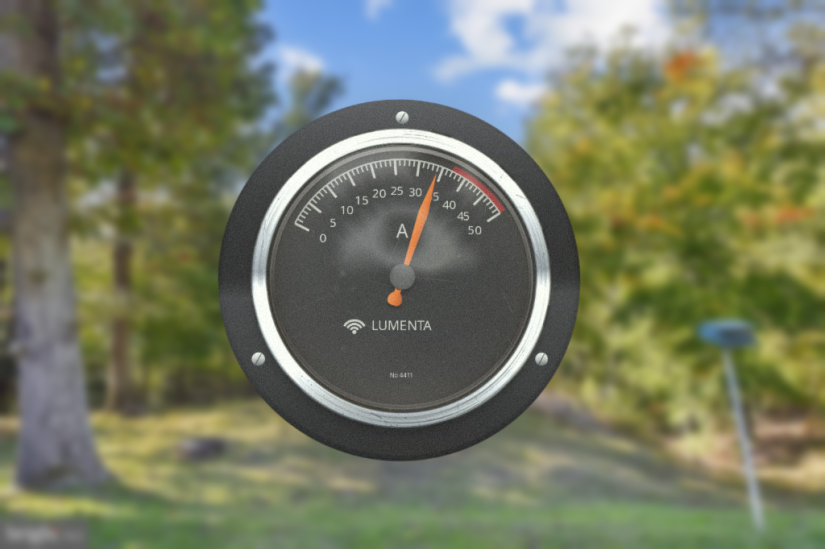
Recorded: {"value": 34, "unit": "A"}
